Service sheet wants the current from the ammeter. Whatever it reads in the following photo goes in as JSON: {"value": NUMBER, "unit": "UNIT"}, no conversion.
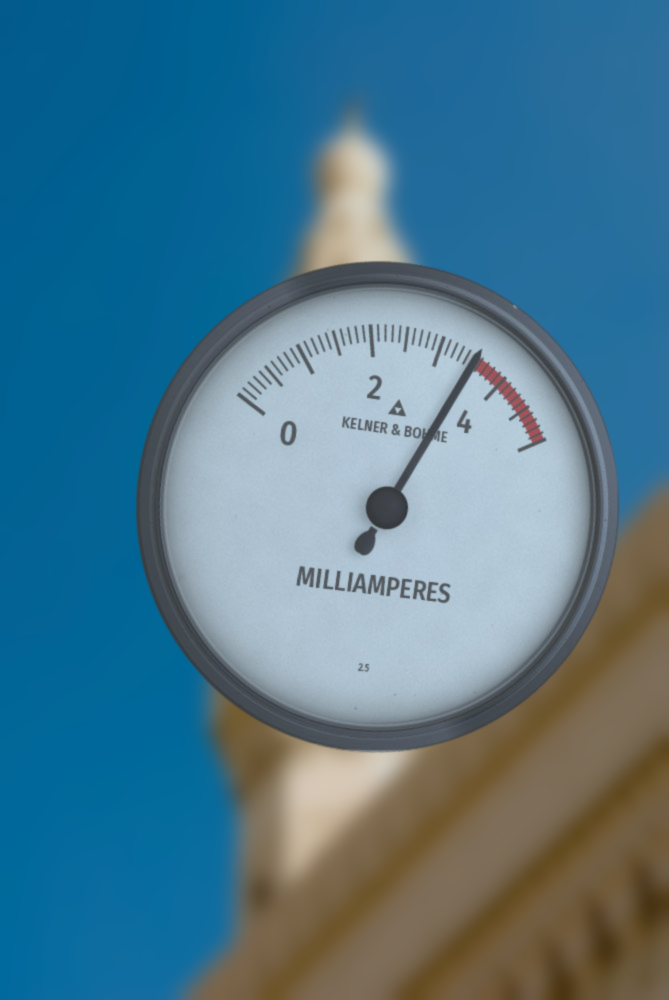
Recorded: {"value": 3.5, "unit": "mA"}
